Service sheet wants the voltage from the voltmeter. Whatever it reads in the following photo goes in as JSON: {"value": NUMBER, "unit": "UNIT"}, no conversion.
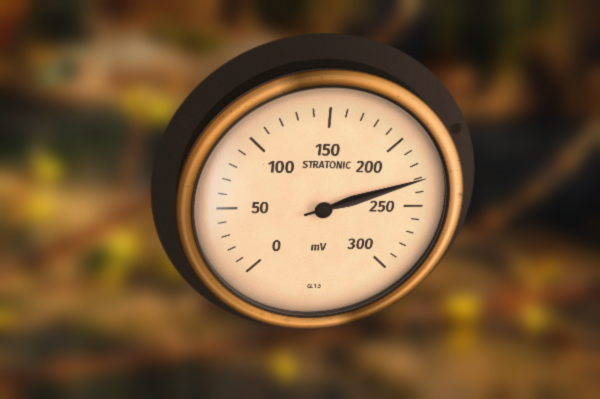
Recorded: {"value": 230, "unit": "mV"}
